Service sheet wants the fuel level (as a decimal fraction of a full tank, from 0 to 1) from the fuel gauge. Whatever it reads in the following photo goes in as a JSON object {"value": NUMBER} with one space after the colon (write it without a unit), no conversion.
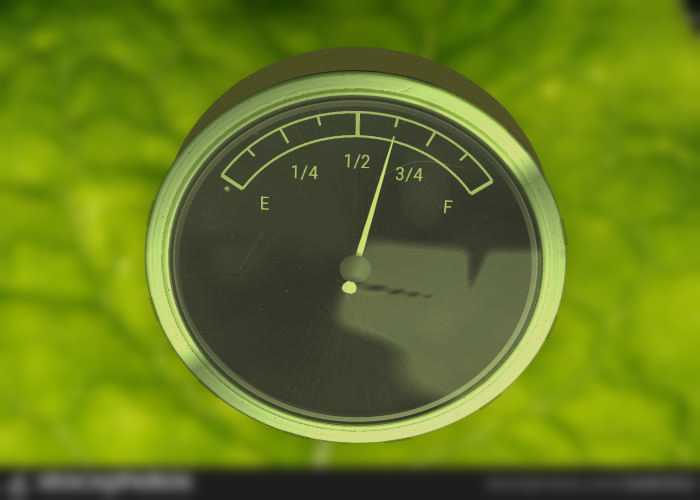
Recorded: {"value": 0.625}
